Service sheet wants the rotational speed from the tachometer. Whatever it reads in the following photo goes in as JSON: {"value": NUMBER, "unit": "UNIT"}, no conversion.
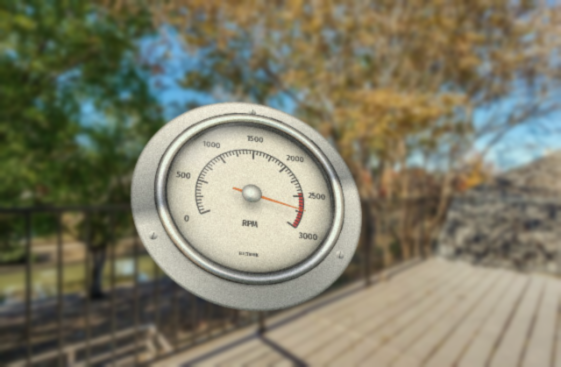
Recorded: {"value": 2750, "unit": "rpm"}
